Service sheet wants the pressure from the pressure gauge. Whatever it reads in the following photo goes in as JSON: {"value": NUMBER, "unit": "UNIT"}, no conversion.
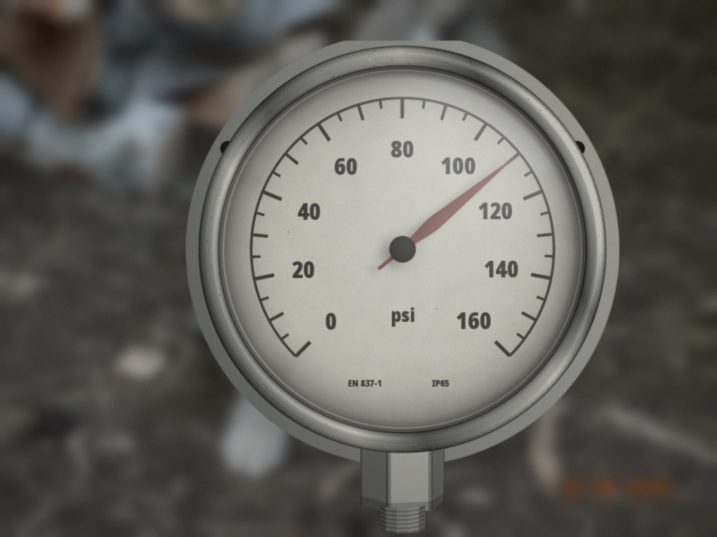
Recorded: {"value": 110, "unit": "psi"}
